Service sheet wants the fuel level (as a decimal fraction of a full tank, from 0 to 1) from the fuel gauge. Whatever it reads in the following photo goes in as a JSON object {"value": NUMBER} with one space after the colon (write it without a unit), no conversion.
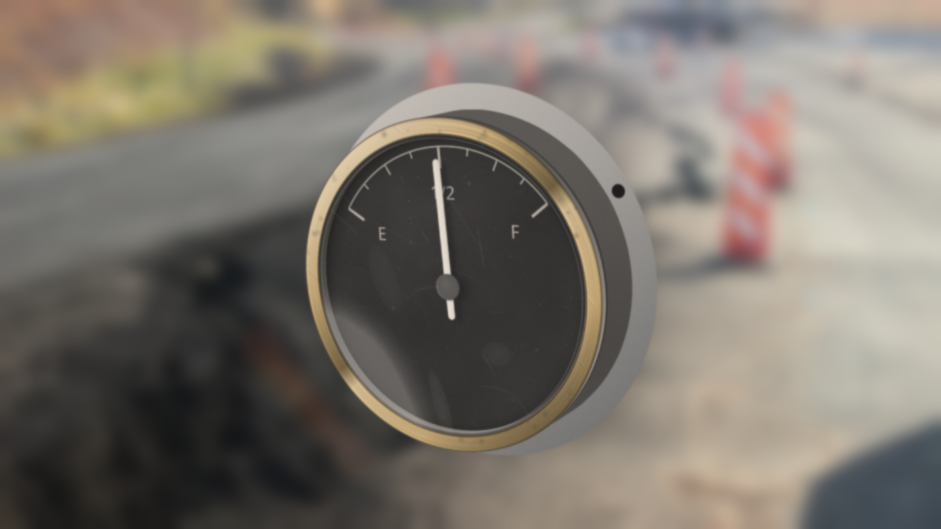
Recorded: {"value": 0.5}
